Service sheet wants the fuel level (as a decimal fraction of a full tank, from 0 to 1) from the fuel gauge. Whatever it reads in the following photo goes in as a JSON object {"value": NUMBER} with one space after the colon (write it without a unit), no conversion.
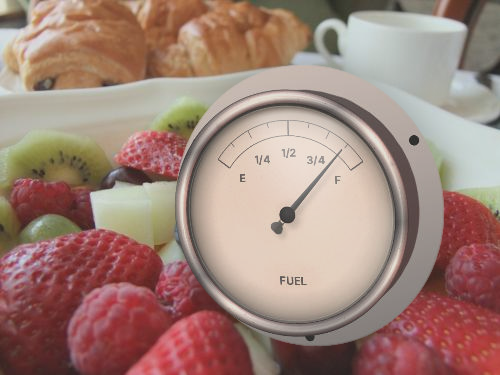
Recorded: {"value": 0.875}
